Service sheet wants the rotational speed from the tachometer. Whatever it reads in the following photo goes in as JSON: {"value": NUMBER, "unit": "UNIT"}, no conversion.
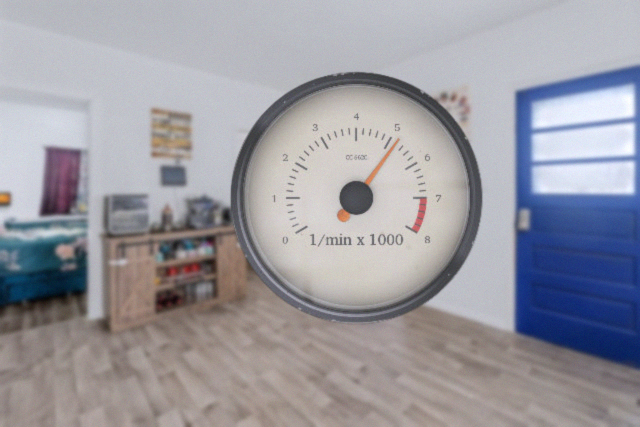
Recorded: {"value": 5200, "unit": "rpm"}
